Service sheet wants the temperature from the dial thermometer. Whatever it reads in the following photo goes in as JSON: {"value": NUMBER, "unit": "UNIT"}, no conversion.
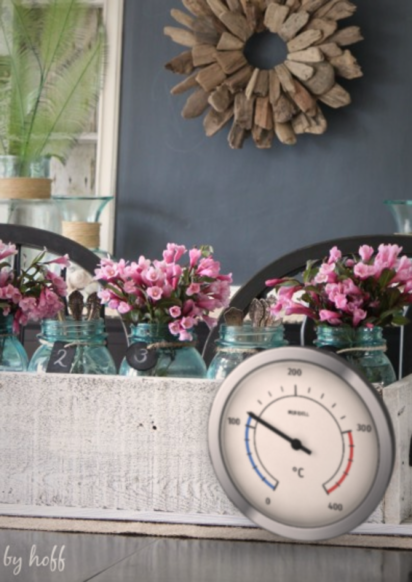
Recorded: {"value": 120, "unit": "°C"}
